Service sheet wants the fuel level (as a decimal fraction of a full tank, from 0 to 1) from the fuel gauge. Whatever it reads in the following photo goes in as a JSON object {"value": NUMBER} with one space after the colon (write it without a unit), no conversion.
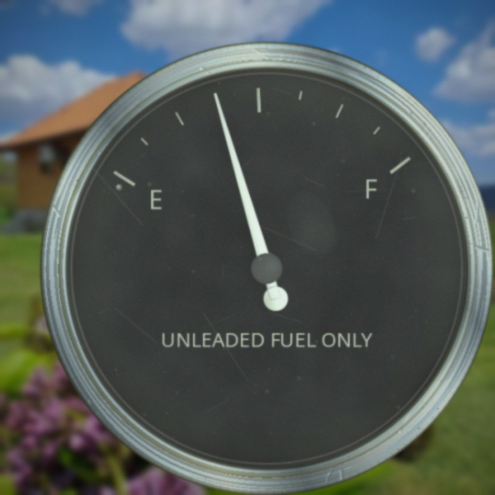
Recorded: {"value": 0.375}
